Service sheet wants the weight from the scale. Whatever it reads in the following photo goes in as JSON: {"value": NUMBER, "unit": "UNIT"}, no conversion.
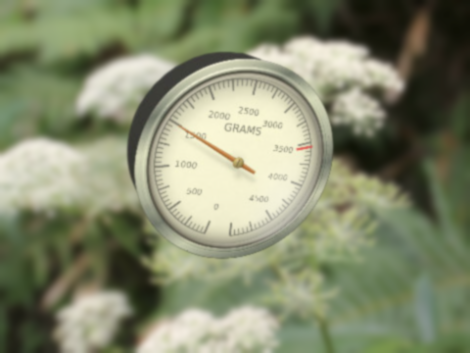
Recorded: {"value": 1500, "unit": "g"}
